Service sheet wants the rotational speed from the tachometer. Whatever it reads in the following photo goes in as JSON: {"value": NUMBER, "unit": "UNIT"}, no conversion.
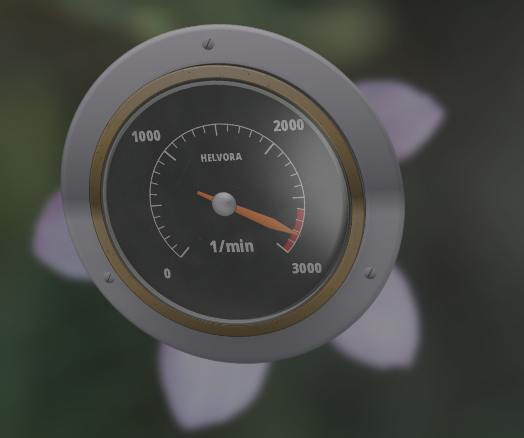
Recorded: {"value": 2800, "unit": "rpm"}
